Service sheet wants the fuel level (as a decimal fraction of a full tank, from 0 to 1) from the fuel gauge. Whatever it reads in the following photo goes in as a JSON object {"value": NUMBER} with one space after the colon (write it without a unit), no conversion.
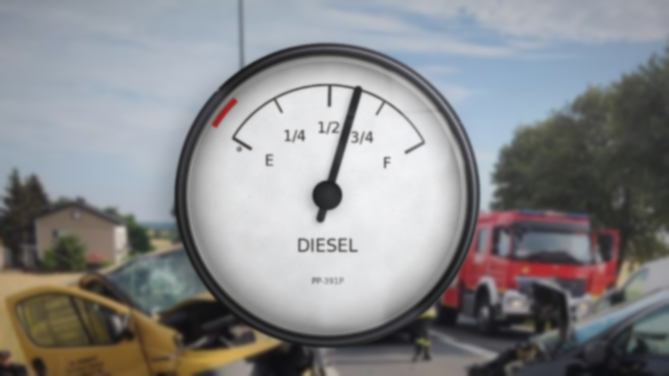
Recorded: {"value": 0.625}
